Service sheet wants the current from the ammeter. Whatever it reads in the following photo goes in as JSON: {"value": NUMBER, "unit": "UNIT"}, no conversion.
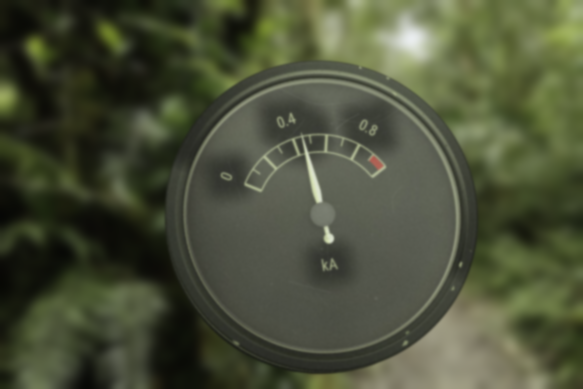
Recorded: {"value": 0.45, "unit": "kA"}
